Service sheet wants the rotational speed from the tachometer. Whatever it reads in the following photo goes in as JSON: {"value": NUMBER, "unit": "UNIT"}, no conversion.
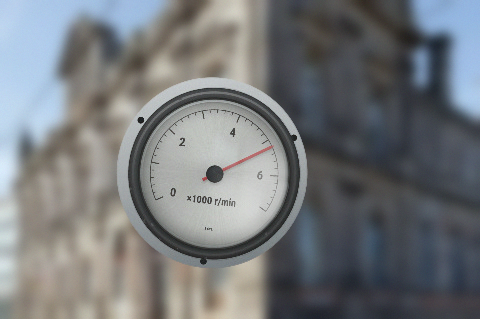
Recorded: {"value": 5200, "unit": "rpm"}
